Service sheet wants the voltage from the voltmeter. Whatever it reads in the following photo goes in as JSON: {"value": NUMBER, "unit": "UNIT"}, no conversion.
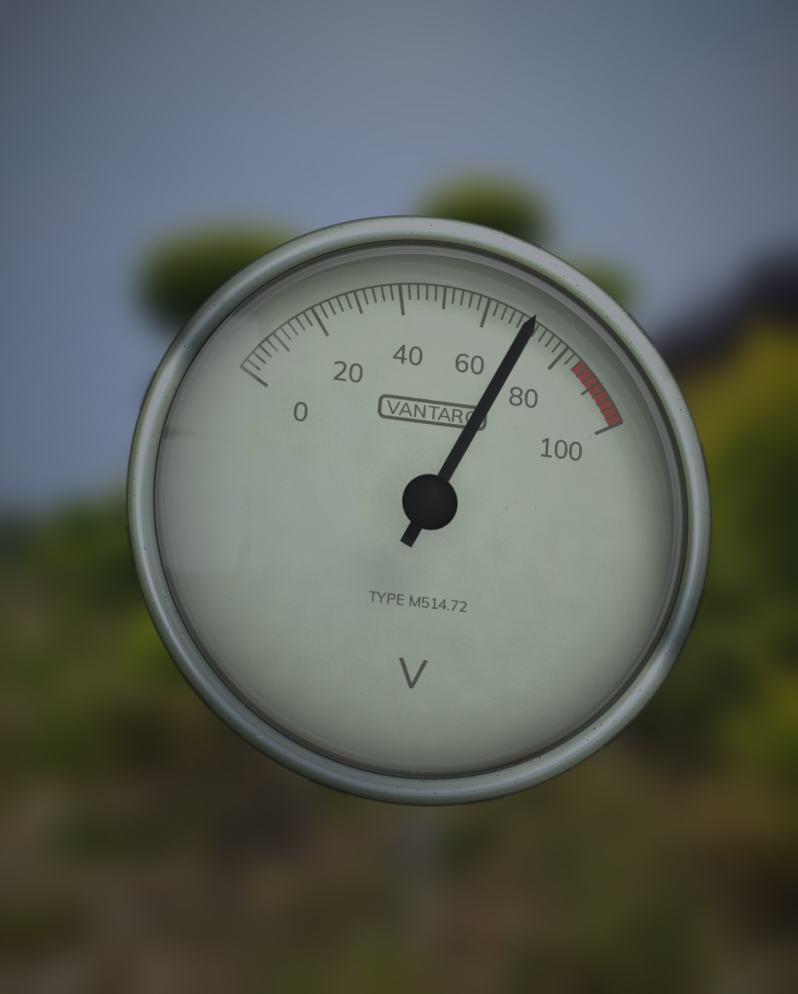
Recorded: {"value": 70, "unit": "V"}
